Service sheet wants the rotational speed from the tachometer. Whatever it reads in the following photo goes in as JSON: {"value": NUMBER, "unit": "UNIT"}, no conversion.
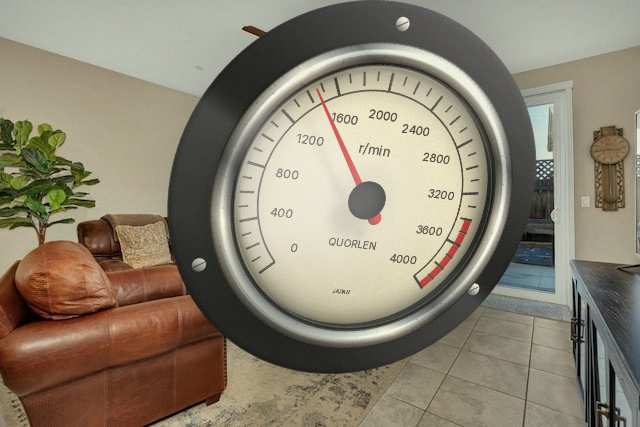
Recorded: {"value": 1450, "unit": "rpm"}
